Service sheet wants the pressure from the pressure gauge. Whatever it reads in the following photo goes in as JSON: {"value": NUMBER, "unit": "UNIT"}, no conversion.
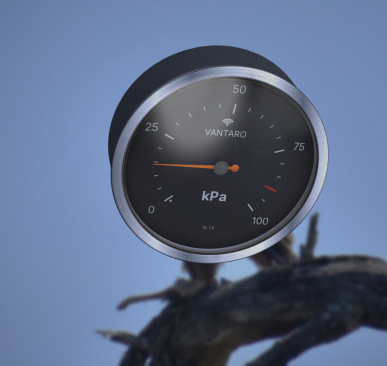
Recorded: {"value": 15, "unit": "kPa"}
